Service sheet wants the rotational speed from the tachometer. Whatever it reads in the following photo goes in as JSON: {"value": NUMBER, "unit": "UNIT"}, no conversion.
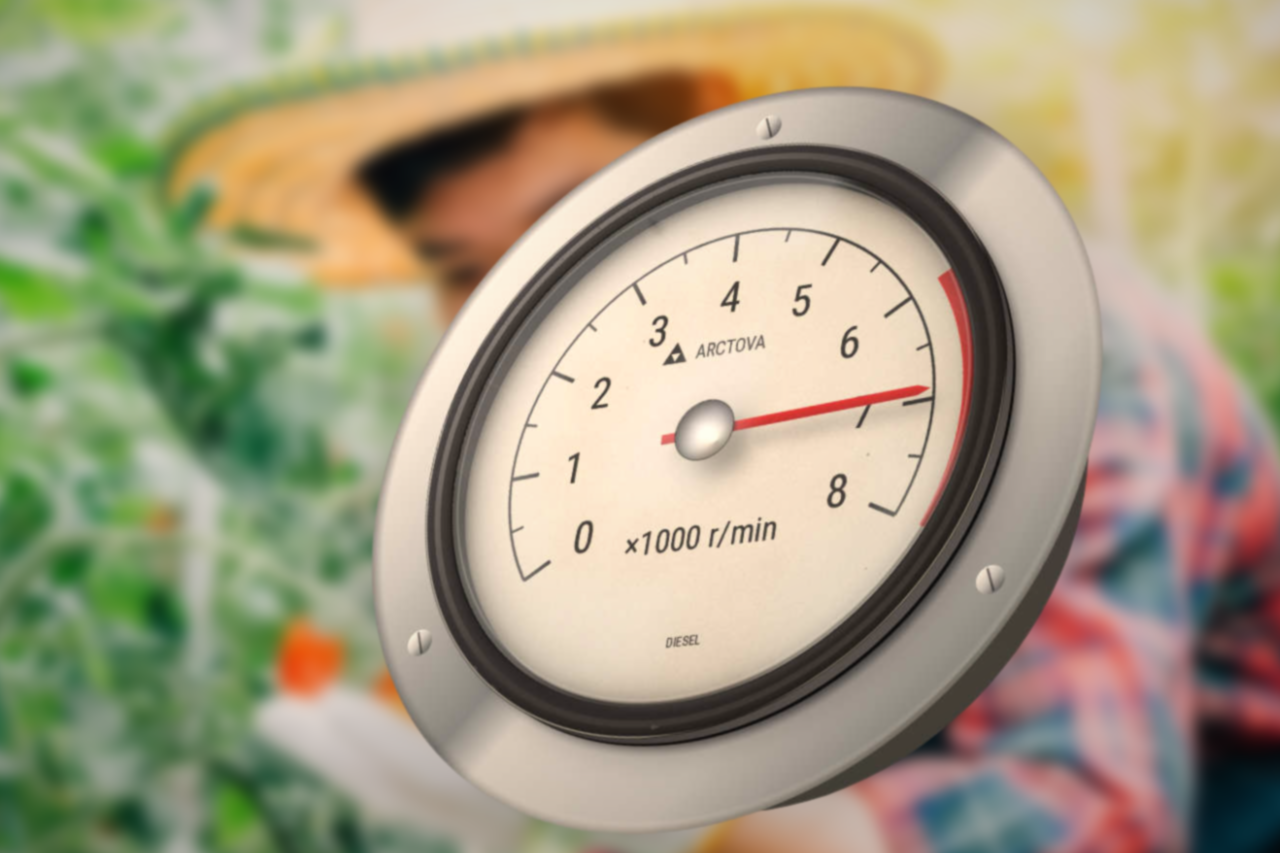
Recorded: {"value": 7000, "unit": "rpm"}
